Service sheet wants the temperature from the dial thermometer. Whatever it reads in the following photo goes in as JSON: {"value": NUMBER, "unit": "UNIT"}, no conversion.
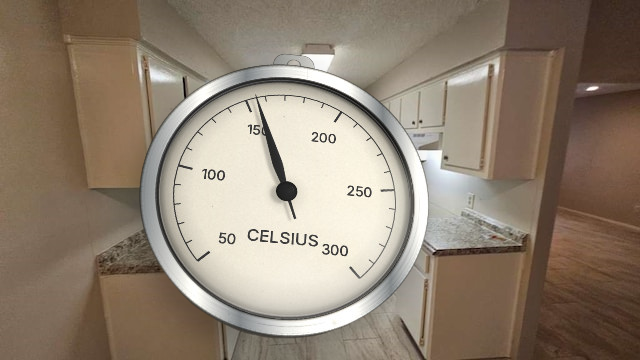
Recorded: {"value": 155, "unit": "°C"}
